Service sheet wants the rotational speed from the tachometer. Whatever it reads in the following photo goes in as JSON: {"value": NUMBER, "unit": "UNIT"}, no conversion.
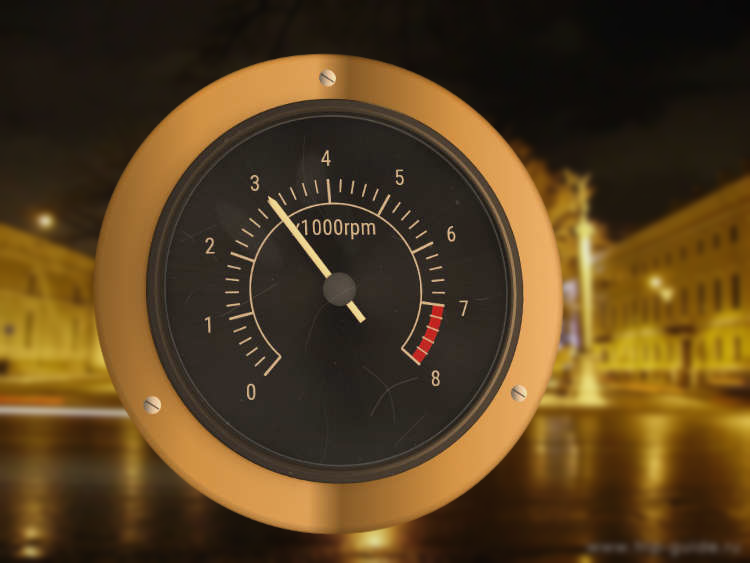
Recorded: {"value": 3000, "unit": "rpm"}
